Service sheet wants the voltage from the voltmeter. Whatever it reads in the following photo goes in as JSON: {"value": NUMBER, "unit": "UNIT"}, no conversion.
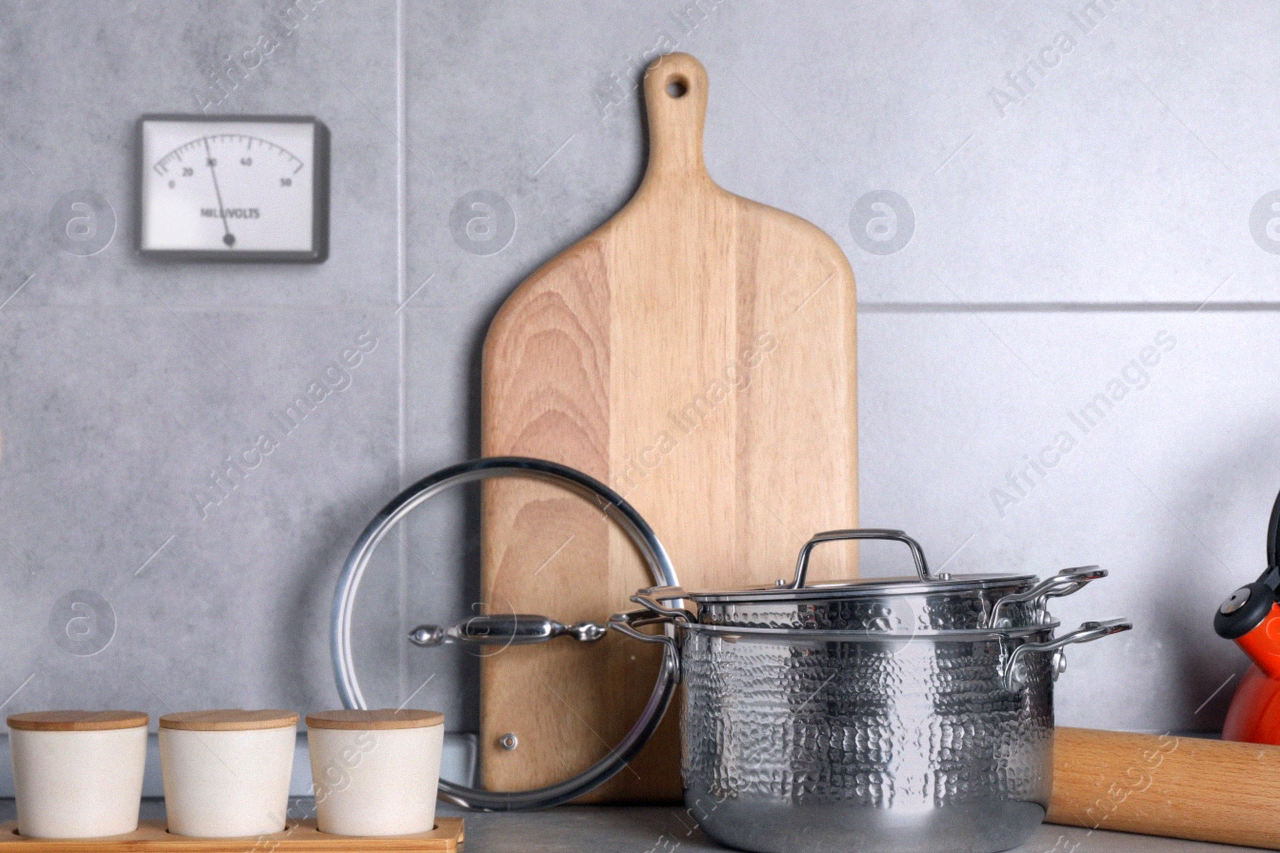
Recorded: {"value": 30, "unit": "mV"}
